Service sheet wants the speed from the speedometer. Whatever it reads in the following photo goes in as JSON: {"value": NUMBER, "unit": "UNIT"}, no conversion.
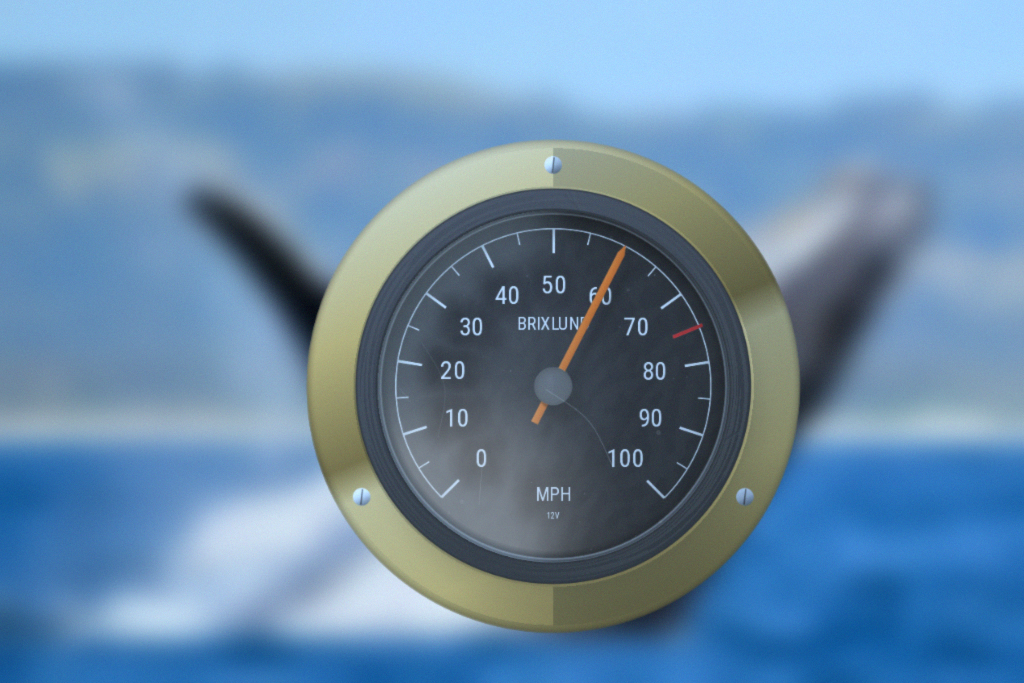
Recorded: {"value": 60, "unit": "mph"}
